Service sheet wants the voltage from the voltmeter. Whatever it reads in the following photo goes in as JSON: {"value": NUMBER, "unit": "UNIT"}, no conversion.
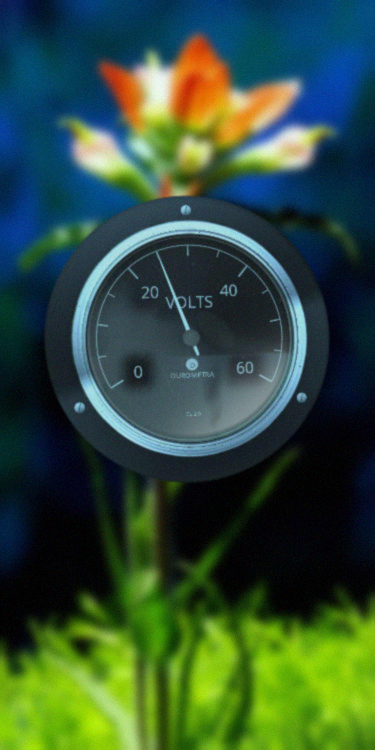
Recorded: {"value": 25, "unit": "V"}
